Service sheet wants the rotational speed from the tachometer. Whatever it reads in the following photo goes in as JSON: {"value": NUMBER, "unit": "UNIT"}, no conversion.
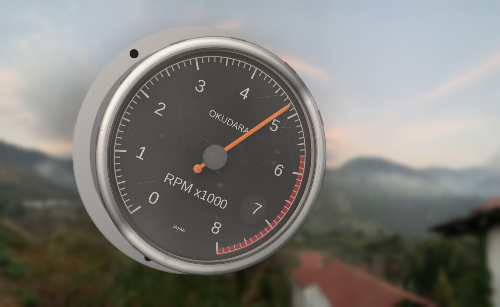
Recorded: {"value": 4800, "unit": "rpm"}
